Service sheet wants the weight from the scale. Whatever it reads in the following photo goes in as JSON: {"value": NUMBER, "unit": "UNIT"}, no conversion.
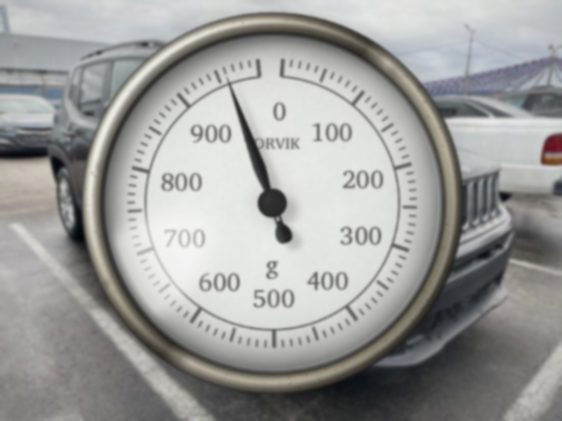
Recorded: {"value": 960, "unit": "g"}
